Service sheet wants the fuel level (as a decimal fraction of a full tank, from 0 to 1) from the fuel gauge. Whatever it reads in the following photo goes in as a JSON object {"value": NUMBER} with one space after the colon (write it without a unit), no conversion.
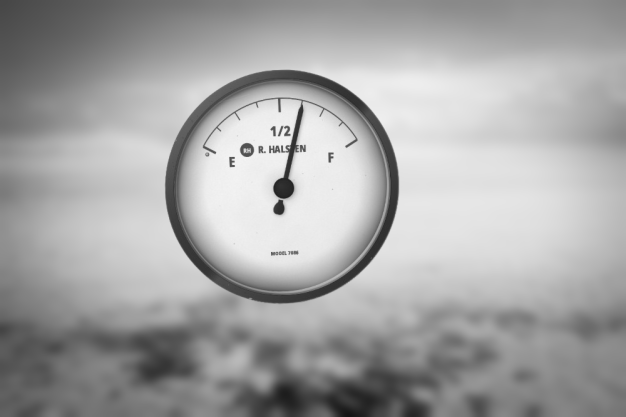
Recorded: {"value": 0.625}
